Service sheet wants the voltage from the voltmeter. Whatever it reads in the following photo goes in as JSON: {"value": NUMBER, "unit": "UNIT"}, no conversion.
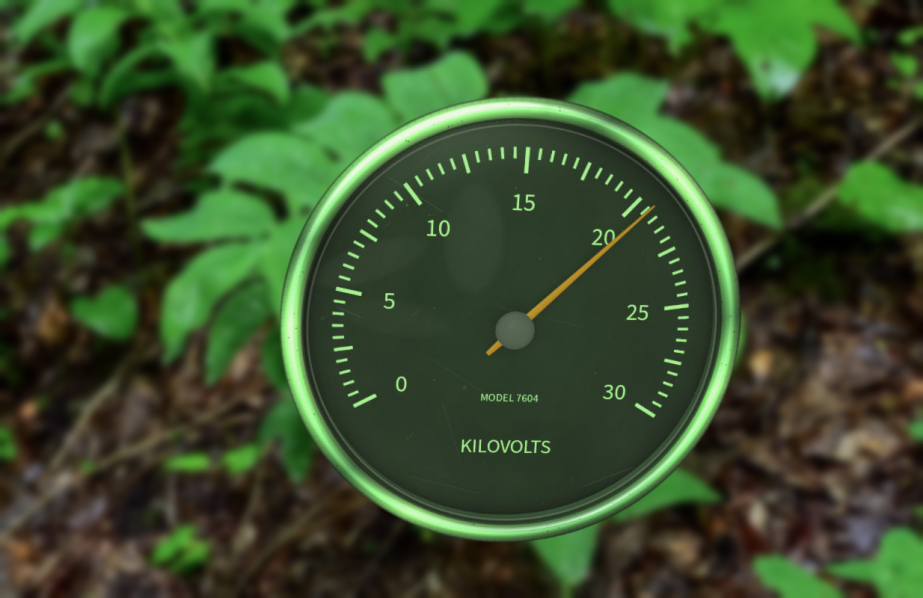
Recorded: {"value": 20.5, "unit": "kV"}
